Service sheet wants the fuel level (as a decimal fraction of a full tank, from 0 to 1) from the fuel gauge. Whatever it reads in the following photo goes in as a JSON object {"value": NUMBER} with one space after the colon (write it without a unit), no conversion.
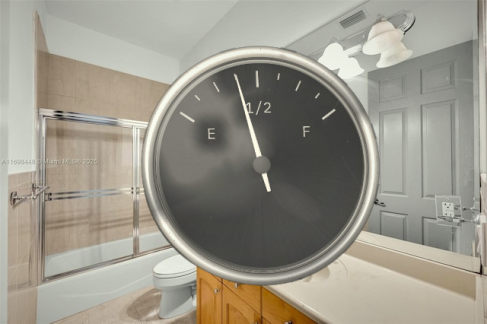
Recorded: {"value": 0.375}
